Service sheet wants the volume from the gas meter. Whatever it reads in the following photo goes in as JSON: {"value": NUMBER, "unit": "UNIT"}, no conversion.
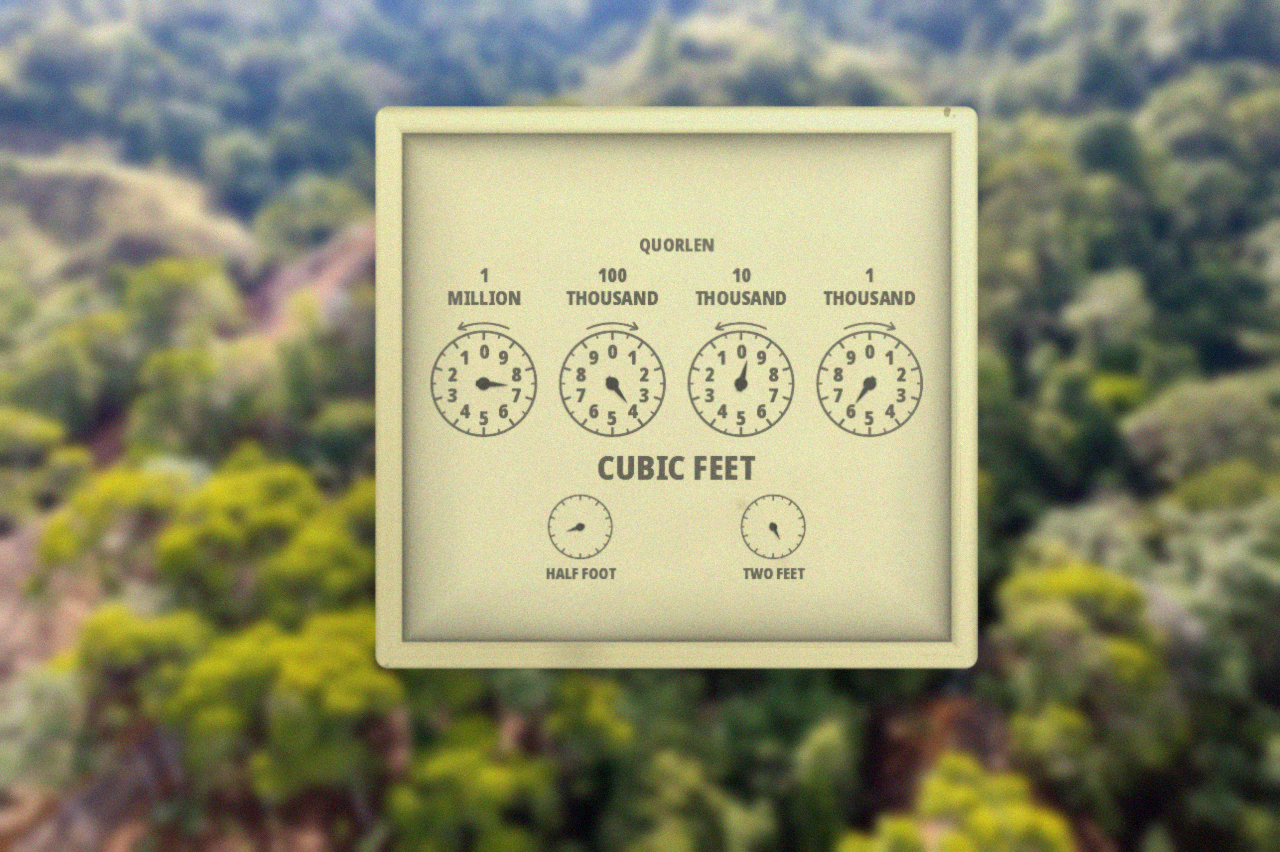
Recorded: {"value": 739600, "unit": "ft³"}
